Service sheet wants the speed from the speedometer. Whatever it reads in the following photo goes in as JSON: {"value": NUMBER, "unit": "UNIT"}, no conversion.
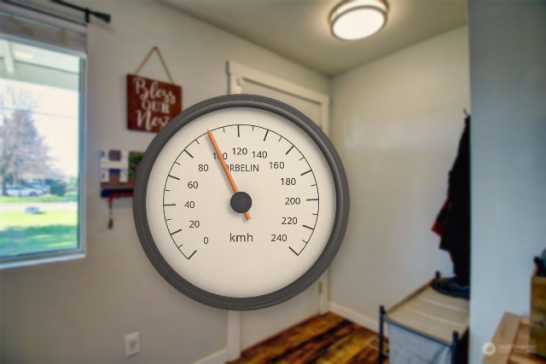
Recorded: {"value": 100, "unit": "km/h"}
